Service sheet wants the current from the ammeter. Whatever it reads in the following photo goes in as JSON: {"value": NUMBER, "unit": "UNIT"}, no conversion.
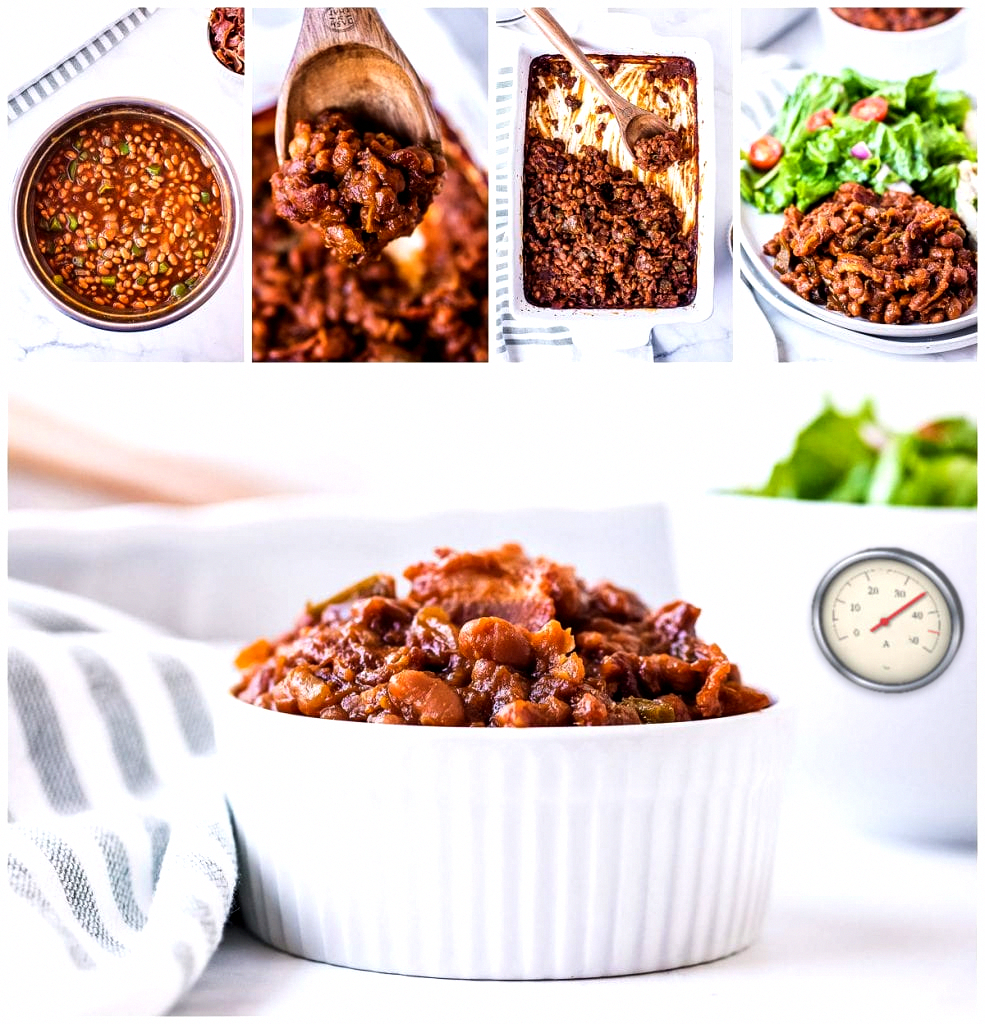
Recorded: {"value": 35, "unit": "A"}
